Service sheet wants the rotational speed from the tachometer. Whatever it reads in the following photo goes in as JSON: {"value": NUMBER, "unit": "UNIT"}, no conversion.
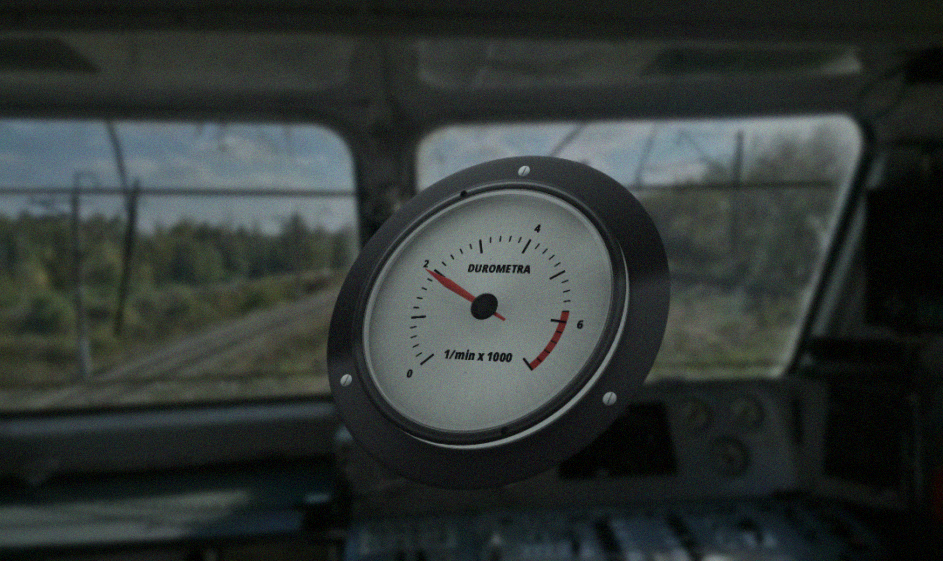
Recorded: {"value": 1900, "unit": "rpm"}
